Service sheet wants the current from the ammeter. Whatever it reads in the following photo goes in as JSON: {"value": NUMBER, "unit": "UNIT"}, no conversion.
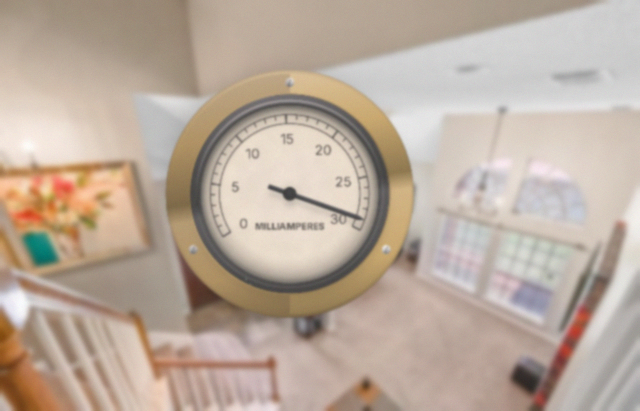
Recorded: {"value": 29, "unit": "mA"}
